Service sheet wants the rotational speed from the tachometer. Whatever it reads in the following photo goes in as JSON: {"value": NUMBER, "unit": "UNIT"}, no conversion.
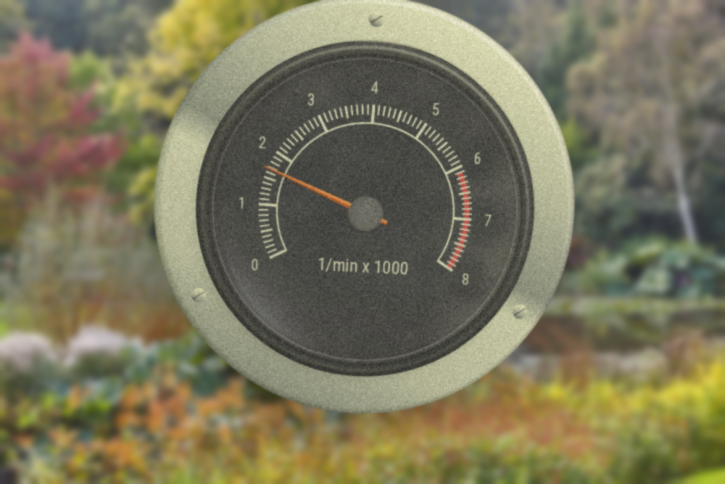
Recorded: {"value": 1700, "unit": "rpm"}
